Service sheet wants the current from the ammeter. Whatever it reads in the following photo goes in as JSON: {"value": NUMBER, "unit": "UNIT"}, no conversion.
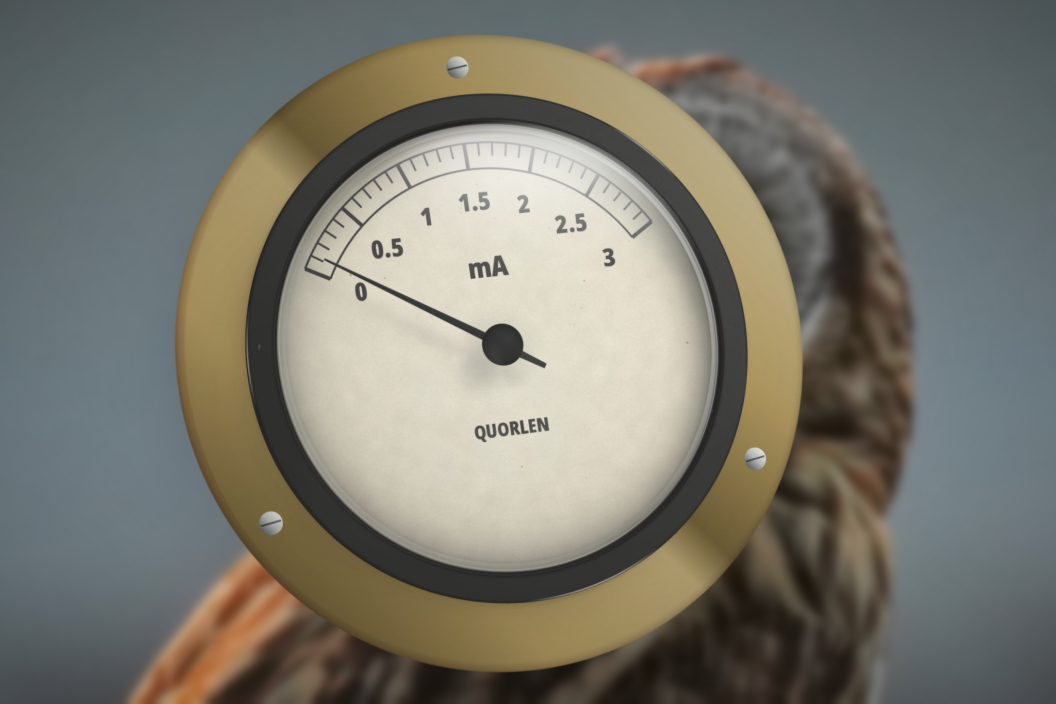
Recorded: {"value": 0.1, "unit": "mA"}
